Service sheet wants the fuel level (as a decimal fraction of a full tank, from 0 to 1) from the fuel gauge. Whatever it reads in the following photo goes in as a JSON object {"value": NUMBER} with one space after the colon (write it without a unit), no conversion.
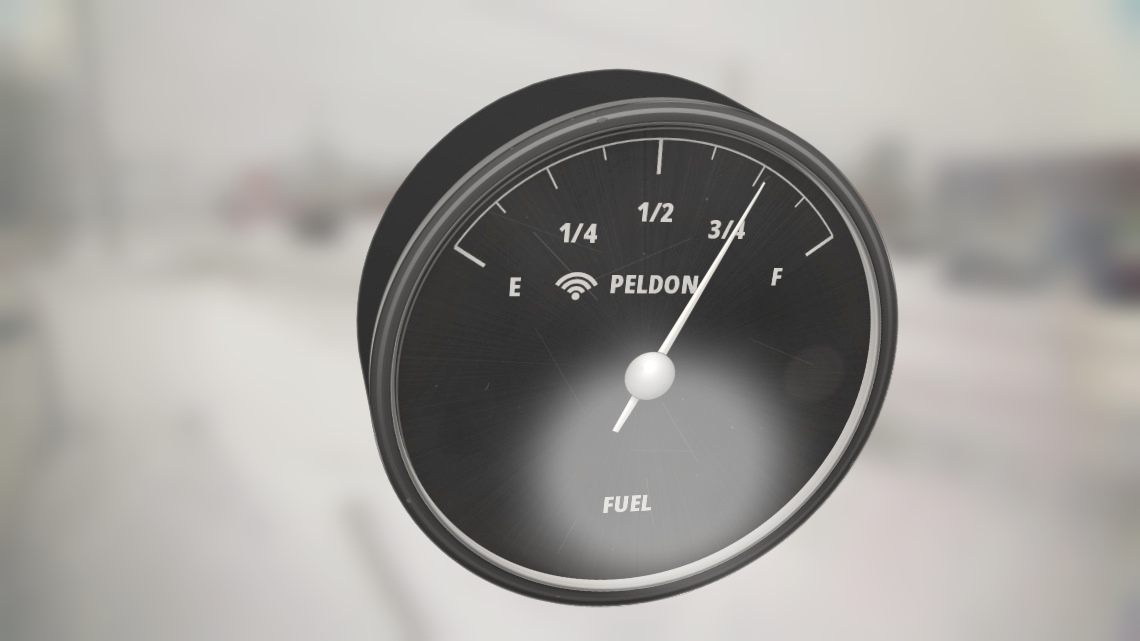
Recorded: {"value": 0.75}
